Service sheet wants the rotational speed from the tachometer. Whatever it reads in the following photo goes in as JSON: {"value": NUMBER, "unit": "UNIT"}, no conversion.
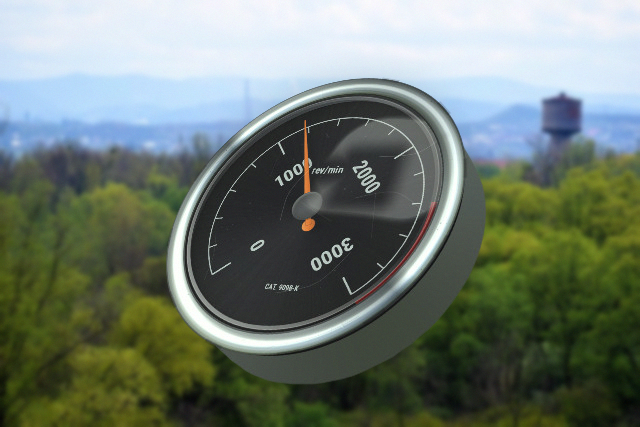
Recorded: {"value": 1200, "unit": "rpm"}
